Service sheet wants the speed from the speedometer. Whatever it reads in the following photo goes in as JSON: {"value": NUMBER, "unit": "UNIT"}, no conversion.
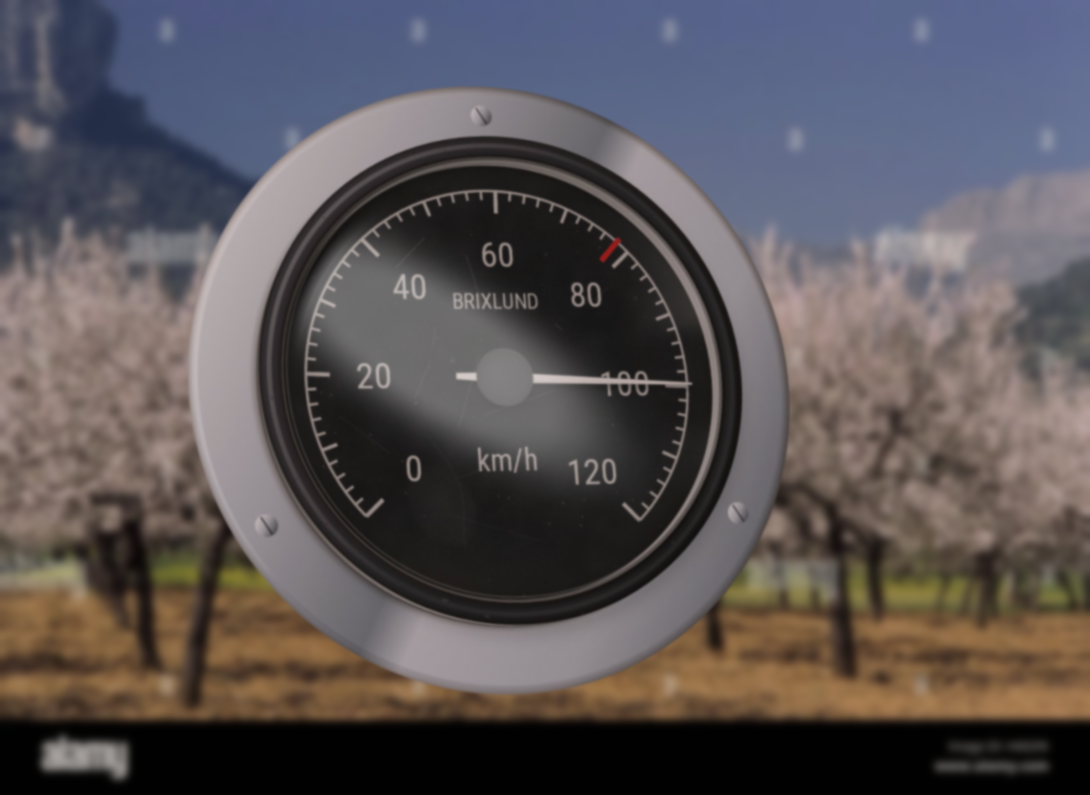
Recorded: {"value": 100, "unit": "km/h"}
